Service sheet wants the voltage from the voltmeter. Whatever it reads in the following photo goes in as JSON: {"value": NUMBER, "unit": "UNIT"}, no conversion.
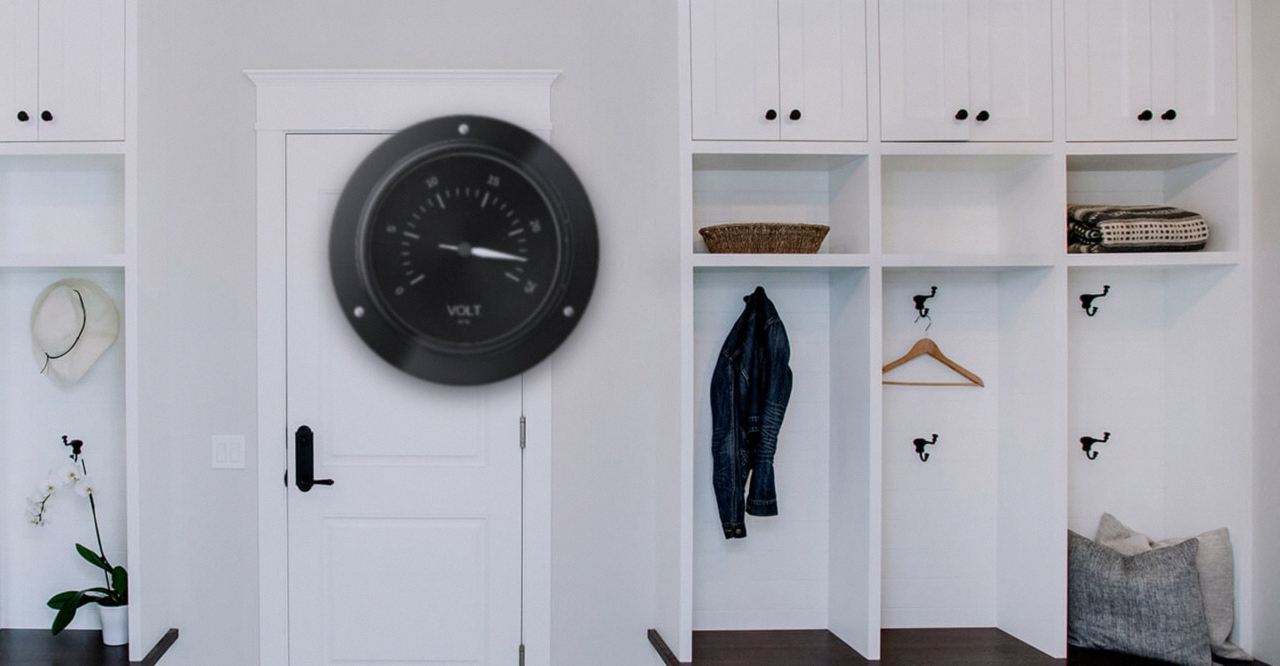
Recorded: {"value": 23, "unit": "V"}
